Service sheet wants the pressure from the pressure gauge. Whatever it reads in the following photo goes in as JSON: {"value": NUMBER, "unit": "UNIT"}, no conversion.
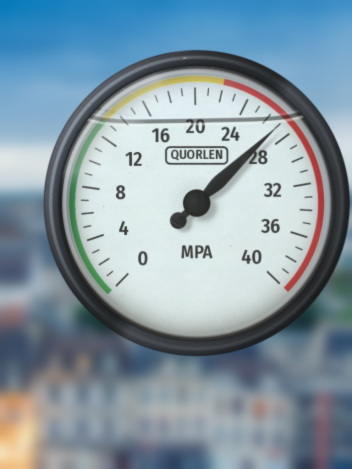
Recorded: {"value": 27, "unit": "MPa"}
